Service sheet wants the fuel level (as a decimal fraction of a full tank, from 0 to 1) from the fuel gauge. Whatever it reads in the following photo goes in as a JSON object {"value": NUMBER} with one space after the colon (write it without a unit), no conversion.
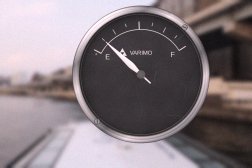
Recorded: {"value": 0.125}
